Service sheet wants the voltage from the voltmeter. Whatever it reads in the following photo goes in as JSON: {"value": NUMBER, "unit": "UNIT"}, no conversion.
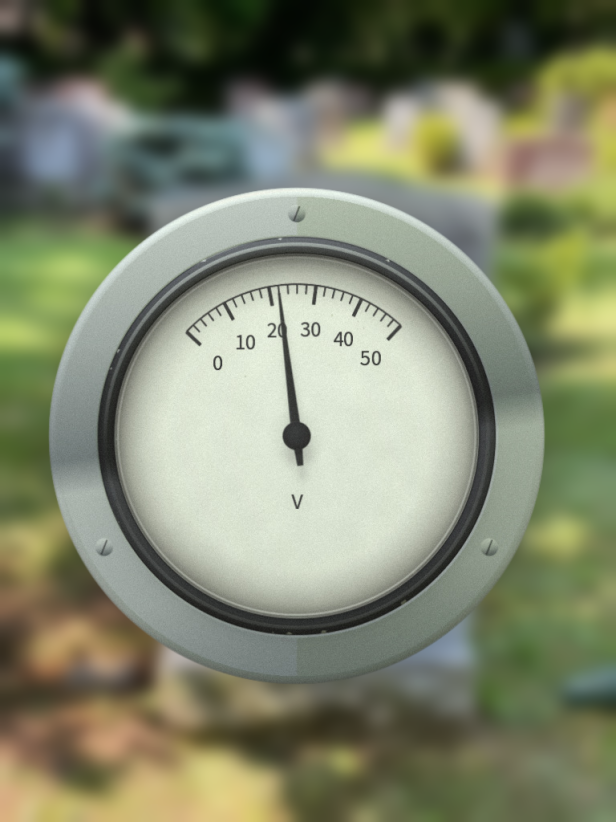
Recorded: {"value": 22, "unit": "V"}
